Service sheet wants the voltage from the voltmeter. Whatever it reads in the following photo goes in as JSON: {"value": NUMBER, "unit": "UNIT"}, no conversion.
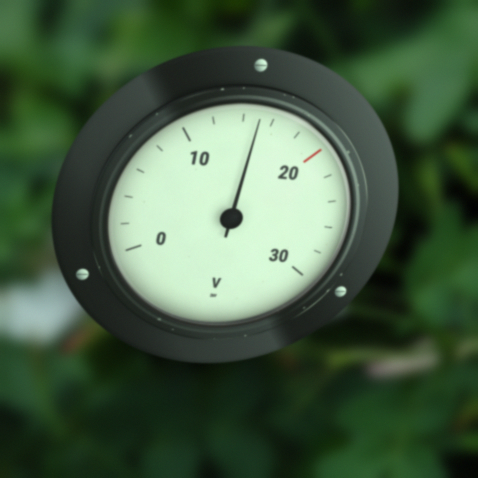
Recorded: {"value": 15, "unit": "V"}
